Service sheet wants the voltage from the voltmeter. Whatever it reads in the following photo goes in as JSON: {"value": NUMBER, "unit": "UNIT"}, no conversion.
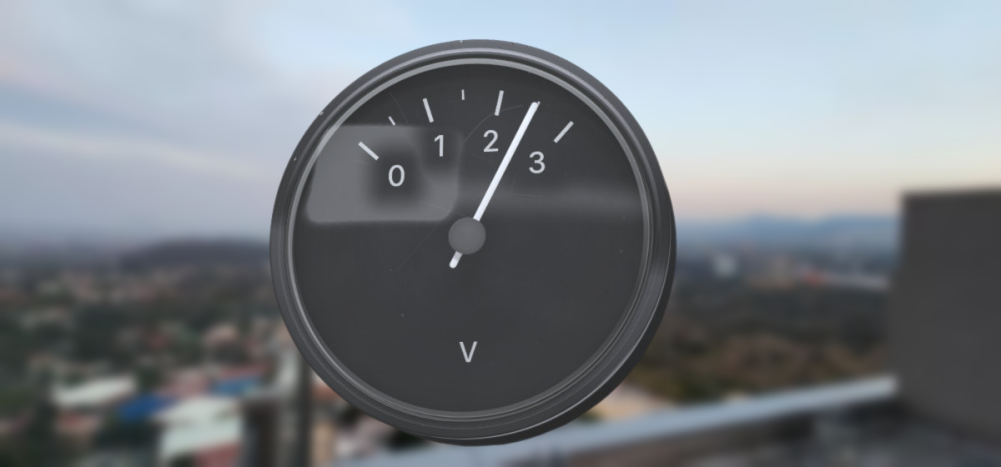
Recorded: {"value": 2.5, "unit": "V"}
